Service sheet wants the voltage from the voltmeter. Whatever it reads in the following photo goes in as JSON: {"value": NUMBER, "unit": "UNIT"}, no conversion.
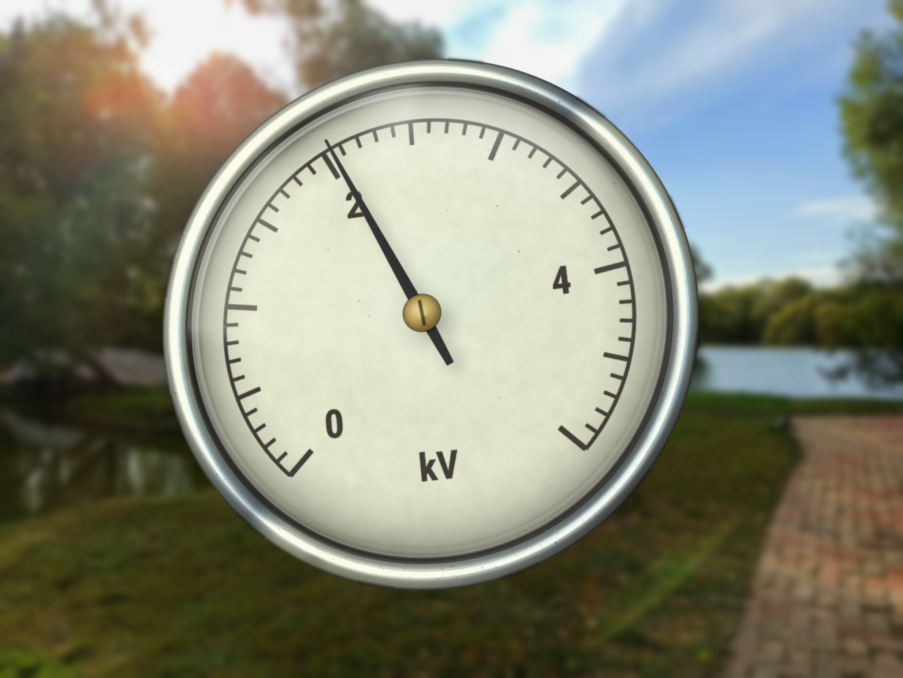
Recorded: {"value": 2.05, "unit": "kV"}
